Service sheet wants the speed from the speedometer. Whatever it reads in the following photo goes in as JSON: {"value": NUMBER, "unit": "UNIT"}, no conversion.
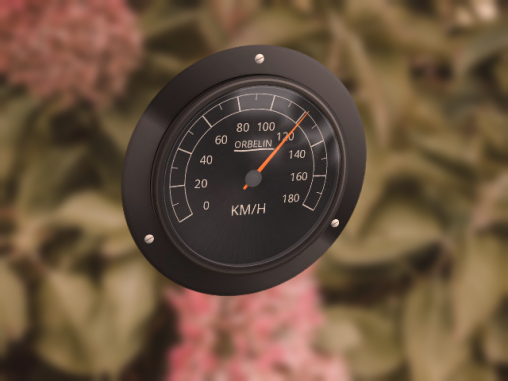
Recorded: {"value": 120, "unit": "km/h"}
